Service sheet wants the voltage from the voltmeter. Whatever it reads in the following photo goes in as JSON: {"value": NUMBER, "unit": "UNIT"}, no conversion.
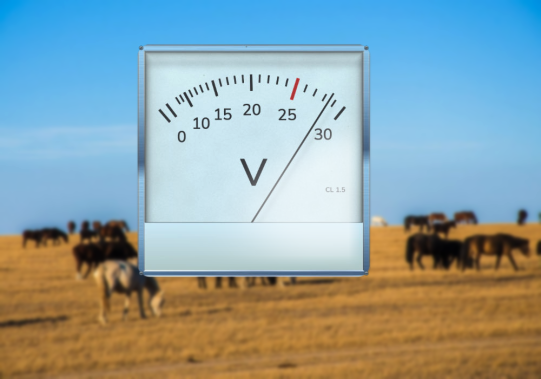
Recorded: {"value": 28.5, "unit": "V"}
